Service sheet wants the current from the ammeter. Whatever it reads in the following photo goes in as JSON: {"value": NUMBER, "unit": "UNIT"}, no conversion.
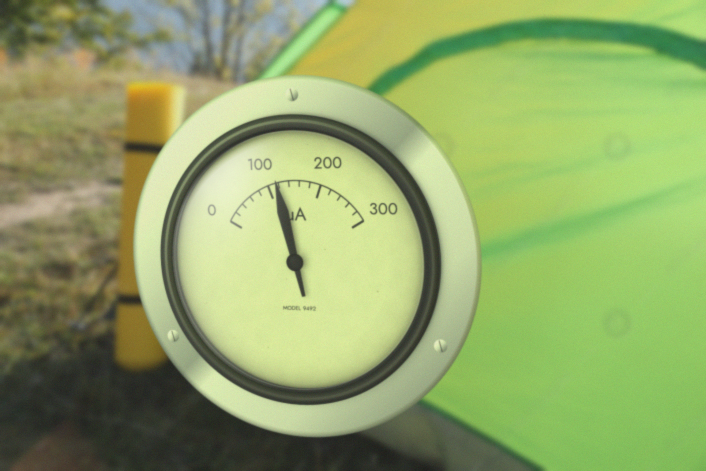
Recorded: {"value": 120, "unit": "µA"}
